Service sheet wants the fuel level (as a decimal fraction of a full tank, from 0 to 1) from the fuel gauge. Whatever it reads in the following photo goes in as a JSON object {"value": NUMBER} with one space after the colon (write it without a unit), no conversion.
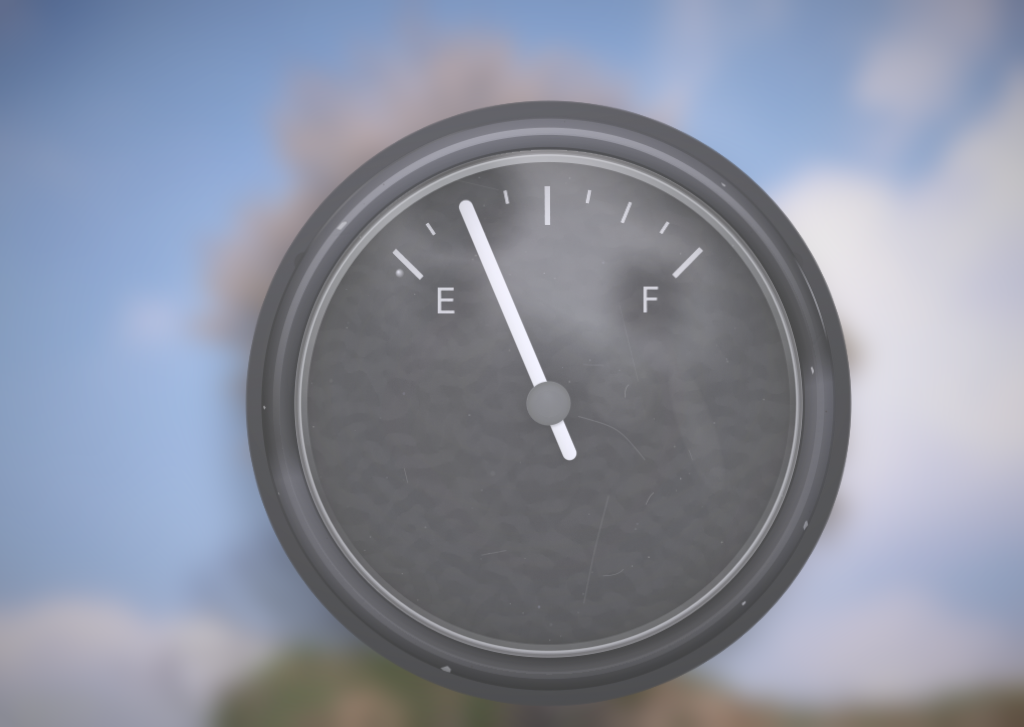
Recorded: {"value": 0.25}
